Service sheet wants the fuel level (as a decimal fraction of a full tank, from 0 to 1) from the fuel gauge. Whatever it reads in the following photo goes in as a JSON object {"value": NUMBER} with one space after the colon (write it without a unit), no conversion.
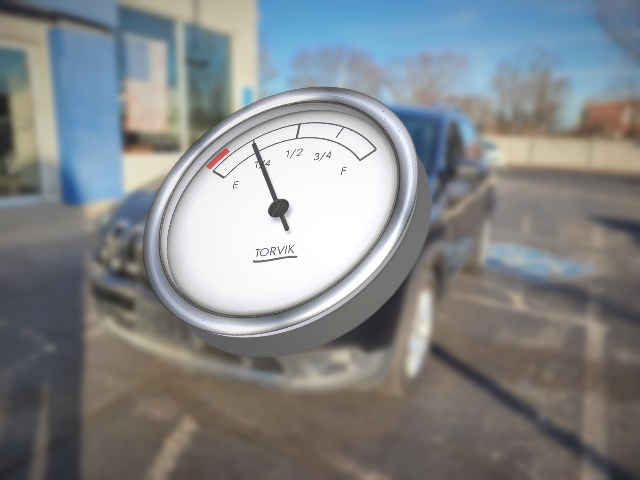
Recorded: {"value": 0.25}
